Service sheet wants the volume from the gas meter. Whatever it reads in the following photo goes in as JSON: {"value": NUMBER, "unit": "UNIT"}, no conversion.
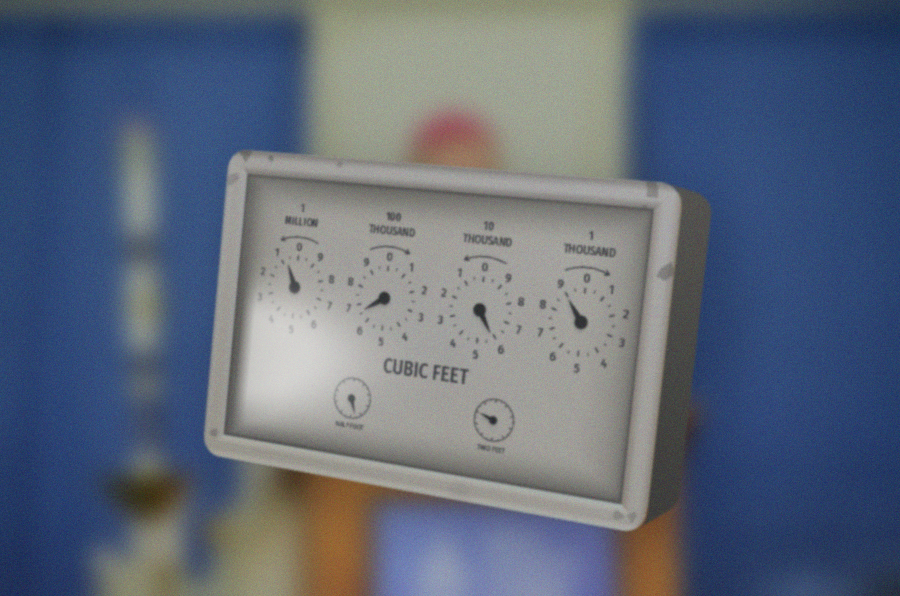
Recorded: {"value": 65900, "unit": "ft³"}
